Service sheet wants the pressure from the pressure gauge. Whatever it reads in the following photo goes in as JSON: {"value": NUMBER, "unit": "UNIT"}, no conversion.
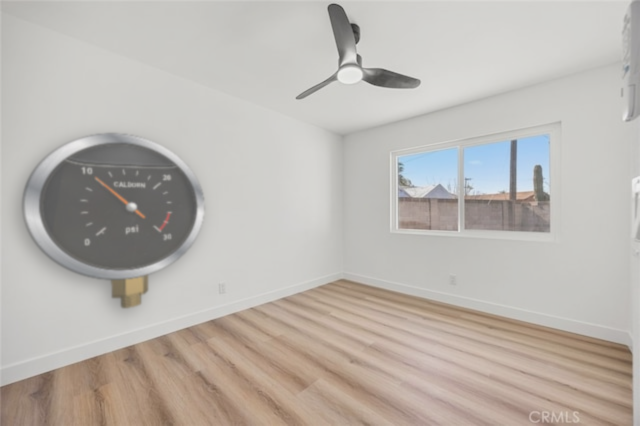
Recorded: {"value": 10, "unit": "psi"}
